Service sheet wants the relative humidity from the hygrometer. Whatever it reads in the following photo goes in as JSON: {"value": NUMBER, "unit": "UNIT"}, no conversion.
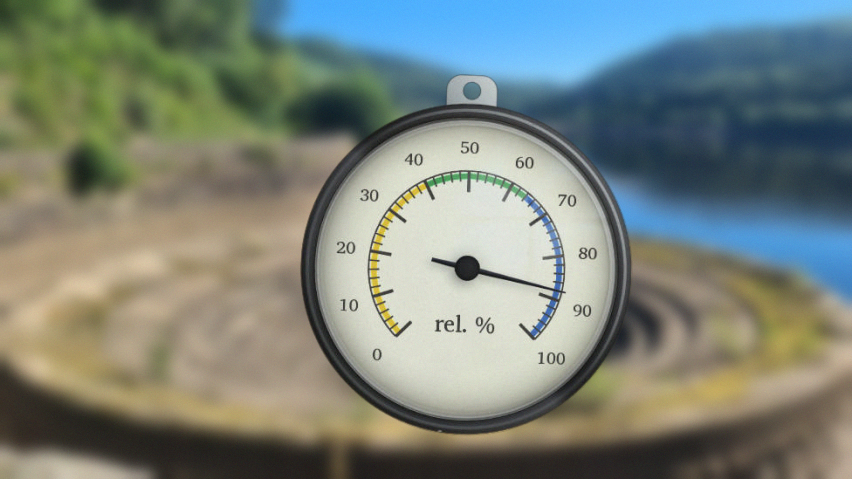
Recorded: {"value": 88, "unit": "%"}
